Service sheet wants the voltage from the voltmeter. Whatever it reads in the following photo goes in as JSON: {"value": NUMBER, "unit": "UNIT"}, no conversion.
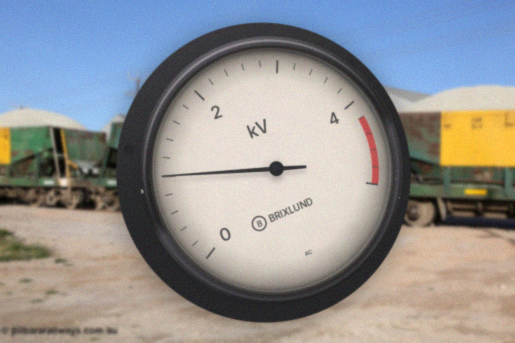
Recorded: {"value": 1, "unit": "kV"}
